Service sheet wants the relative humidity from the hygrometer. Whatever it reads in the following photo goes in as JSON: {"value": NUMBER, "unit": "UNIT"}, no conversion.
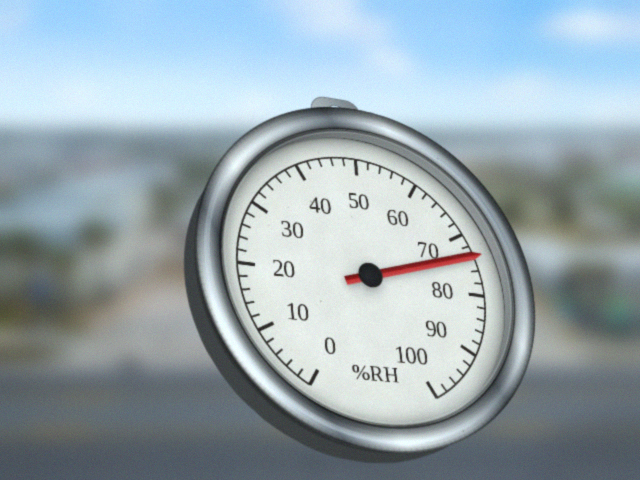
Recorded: {"value": 74, "unit": "%"}
